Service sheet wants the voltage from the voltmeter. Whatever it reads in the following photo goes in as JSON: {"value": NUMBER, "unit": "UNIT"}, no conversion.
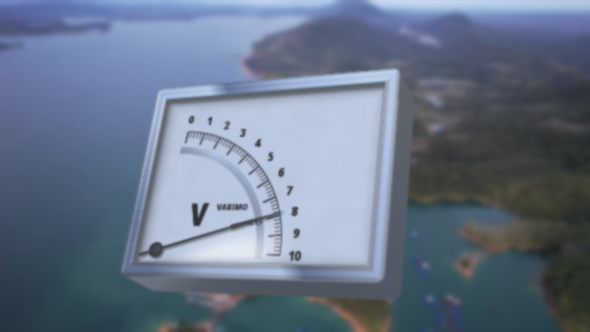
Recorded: {"value": 8, "unit": "V"}
